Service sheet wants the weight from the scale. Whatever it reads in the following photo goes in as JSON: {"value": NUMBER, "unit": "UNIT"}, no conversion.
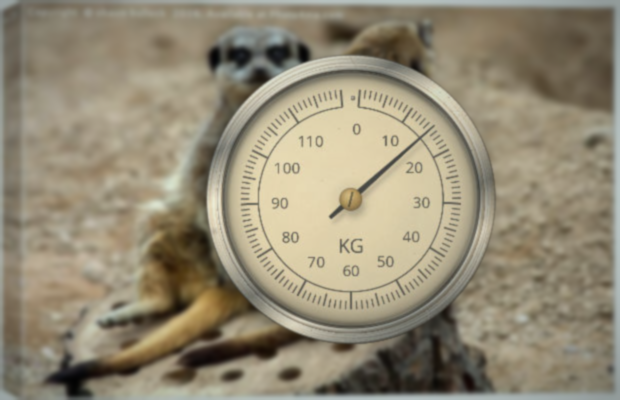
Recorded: {"value": 15, "unit": "kg"}
